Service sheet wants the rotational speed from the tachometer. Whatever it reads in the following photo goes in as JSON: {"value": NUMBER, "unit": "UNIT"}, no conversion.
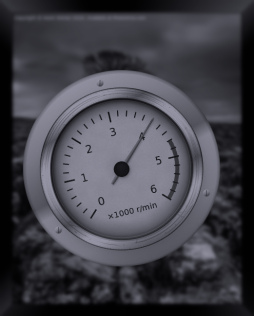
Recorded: {"value": 4000, "unit": "rpm"}
